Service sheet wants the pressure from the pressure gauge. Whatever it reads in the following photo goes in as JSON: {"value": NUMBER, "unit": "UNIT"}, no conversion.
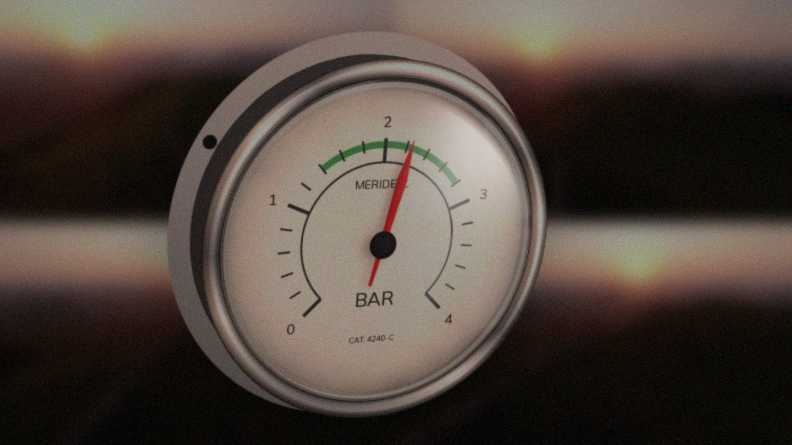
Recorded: {"value": 2.2, "unit": "bar"}
